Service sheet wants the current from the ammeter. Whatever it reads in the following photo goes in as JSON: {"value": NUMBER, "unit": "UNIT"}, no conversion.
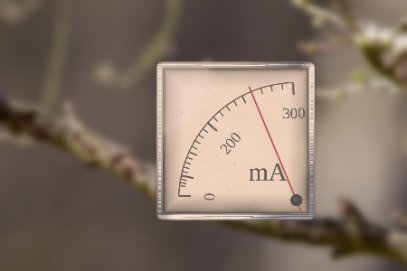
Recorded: {"value": 260, "unit": "mA"}
